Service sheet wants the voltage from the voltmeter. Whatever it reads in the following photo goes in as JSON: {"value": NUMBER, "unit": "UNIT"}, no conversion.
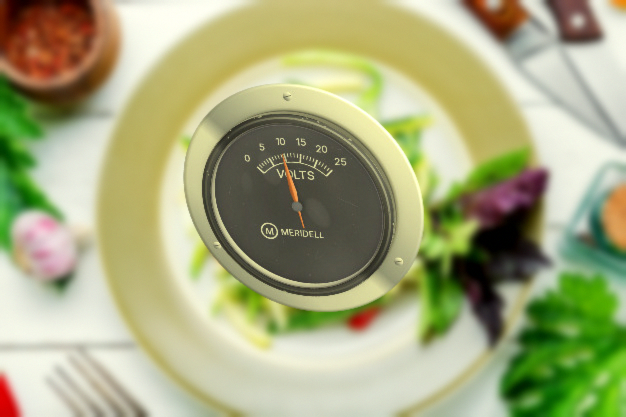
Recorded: {"value": 10, "unit": "V"}
